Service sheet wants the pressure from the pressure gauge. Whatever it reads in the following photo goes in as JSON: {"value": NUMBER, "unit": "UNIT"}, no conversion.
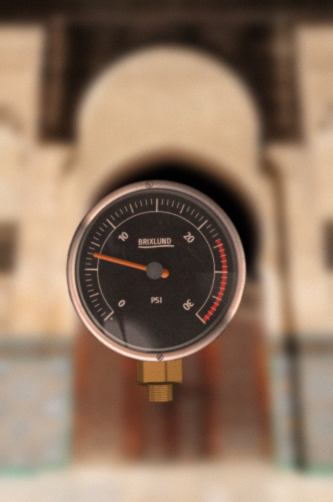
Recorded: {"value": 6.5, "unit": "psi"}
